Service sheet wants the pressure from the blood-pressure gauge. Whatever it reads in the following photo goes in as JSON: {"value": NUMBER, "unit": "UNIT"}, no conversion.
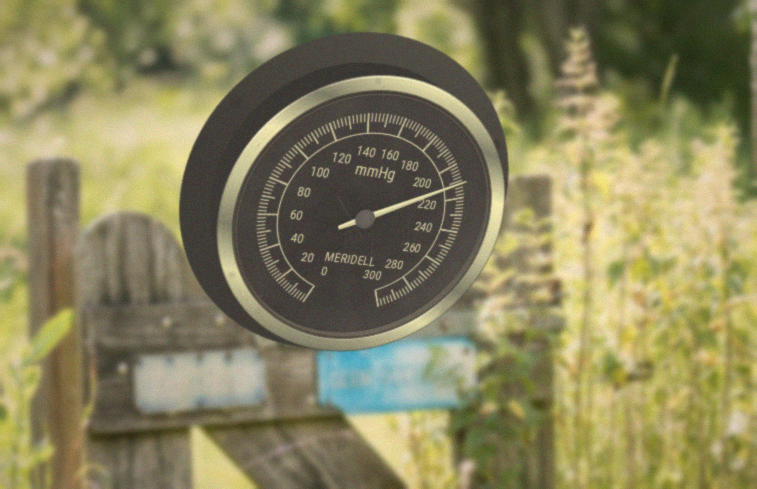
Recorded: {"value": 210, "unit": "mmHg"}
